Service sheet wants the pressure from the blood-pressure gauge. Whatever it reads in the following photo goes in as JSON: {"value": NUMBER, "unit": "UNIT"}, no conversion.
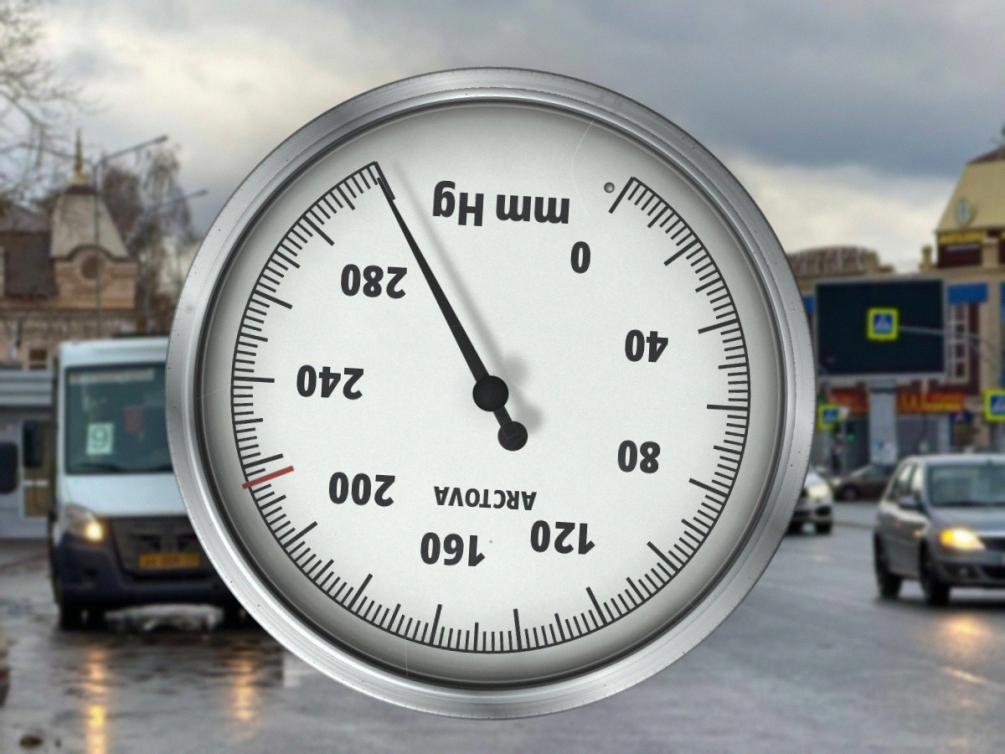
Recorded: {"value": 299, "unit": "mmHg"}
